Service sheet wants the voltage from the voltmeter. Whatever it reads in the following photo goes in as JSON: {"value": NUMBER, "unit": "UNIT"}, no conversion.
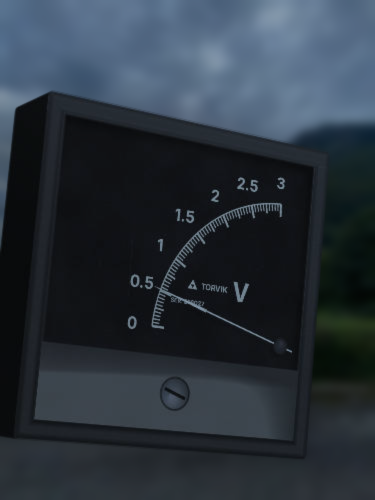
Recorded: {"value": 0.5, "unit": "V"}
